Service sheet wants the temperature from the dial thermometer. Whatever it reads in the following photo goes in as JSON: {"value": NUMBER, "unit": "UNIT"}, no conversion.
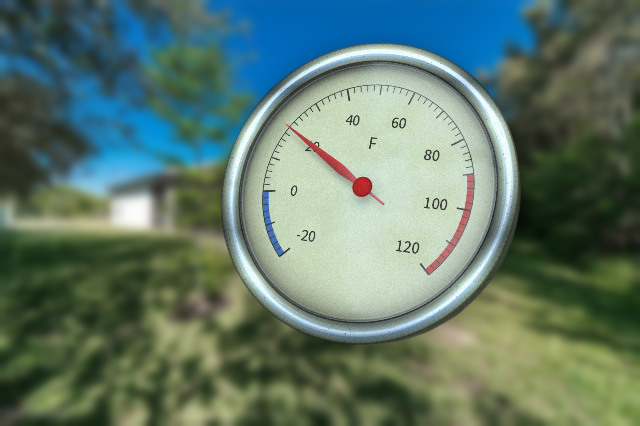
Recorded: {"value": 20, "unit": "°F"}
